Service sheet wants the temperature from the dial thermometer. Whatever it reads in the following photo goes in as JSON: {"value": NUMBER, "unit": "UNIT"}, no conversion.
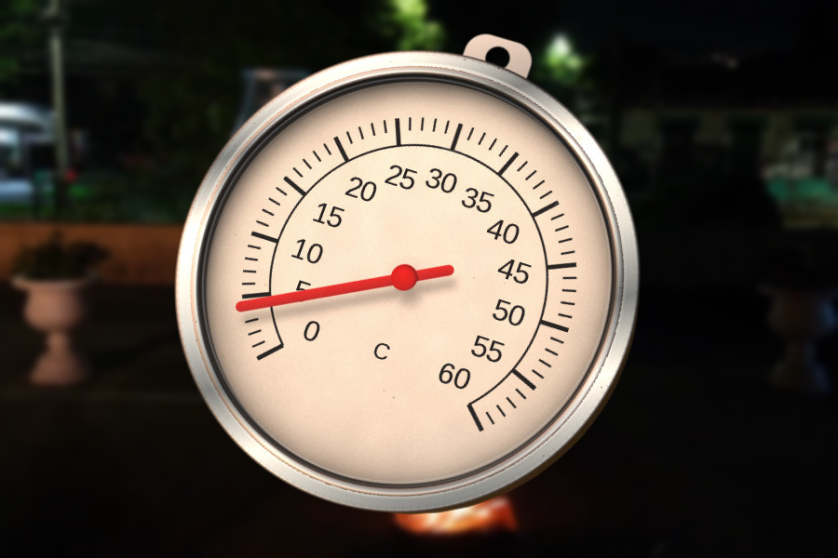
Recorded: {"value": 4, "unit": "°C"}
